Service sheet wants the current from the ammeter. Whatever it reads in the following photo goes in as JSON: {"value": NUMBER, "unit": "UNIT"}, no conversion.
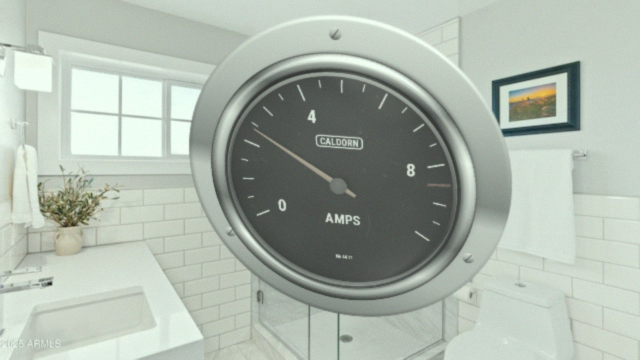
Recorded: {"value": 2.5, "unit": "A"}
